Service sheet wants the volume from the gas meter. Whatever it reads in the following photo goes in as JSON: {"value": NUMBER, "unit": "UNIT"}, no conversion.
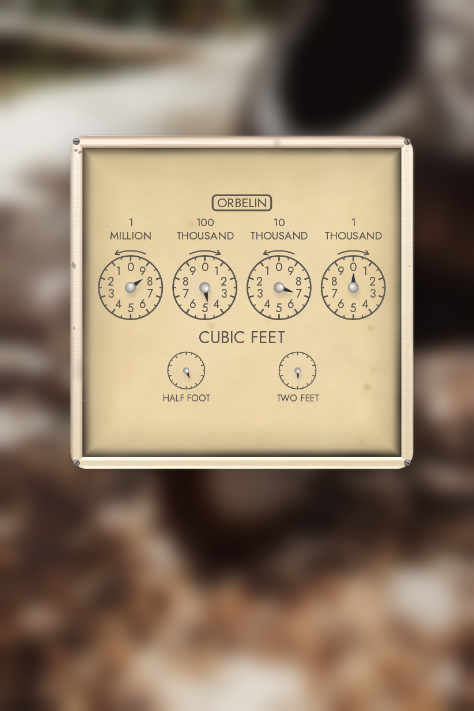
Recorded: {"value": 847000, "unit": "ft³"}
